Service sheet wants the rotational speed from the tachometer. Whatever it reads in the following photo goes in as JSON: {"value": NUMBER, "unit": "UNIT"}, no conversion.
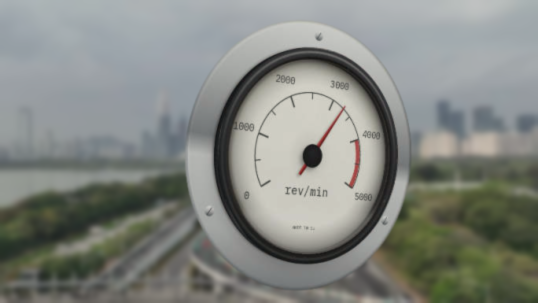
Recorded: {"value": 3250, "unit": "rpm"}
